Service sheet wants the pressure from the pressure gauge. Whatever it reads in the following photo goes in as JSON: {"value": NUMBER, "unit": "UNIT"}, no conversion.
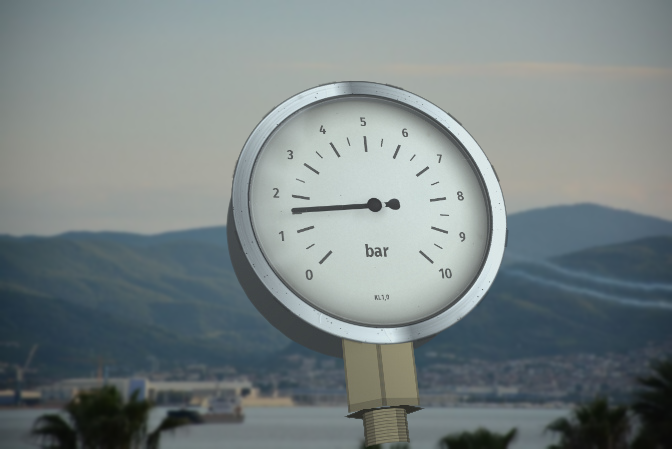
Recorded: {"value": 1.5, "unit": "bar"}
